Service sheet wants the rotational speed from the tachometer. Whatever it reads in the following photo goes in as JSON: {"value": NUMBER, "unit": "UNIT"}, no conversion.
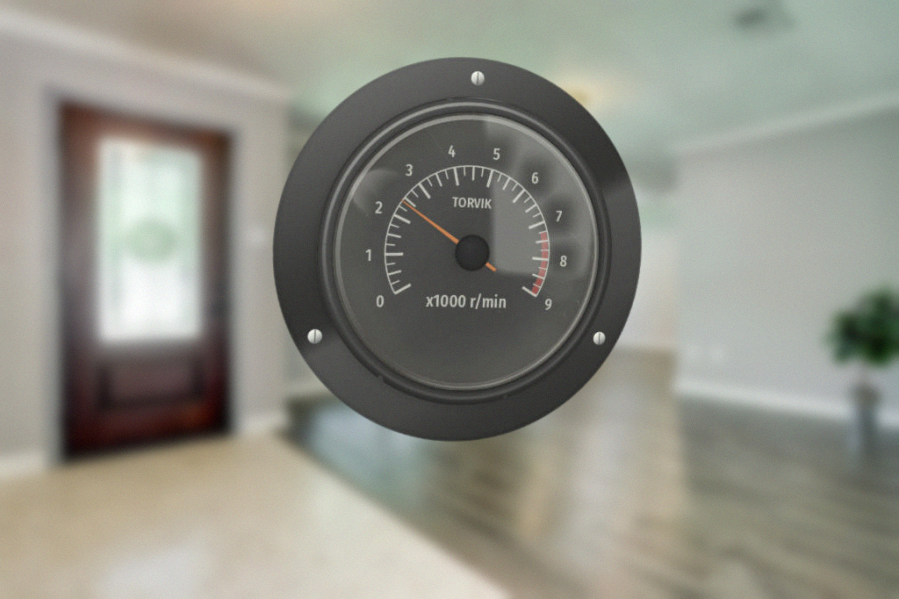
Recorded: {"value": 2375, "unit": "rpm"}
